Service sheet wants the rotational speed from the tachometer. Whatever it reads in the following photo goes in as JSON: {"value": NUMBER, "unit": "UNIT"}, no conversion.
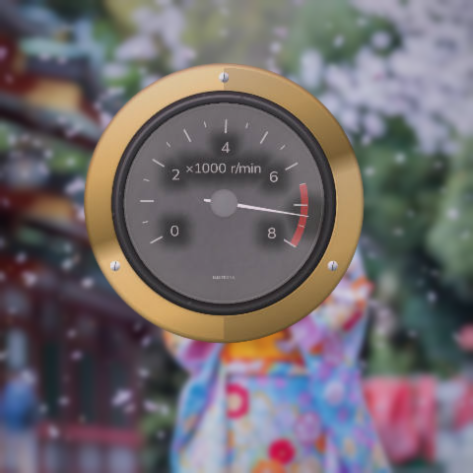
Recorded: {"value": 7250, "unit": "rpm"}
